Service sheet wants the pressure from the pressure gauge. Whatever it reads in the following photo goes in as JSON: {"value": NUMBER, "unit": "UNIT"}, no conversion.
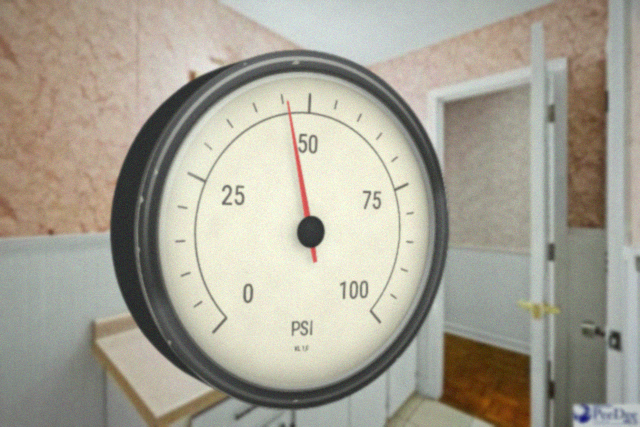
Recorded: {"value": 45, "unit": "psi"}
